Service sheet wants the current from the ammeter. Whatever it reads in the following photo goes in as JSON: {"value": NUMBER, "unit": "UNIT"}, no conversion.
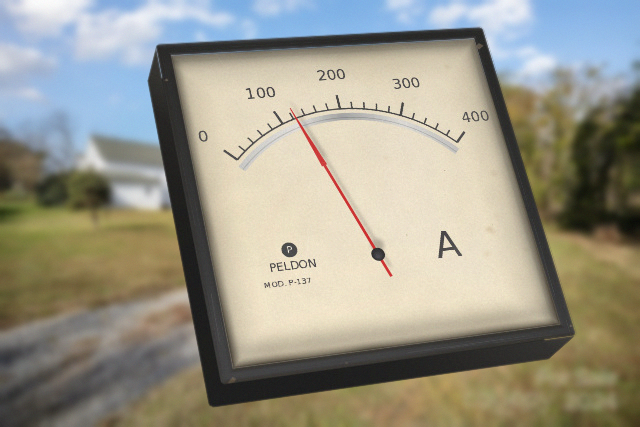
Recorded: {"value": 120, "unit": "A"}
